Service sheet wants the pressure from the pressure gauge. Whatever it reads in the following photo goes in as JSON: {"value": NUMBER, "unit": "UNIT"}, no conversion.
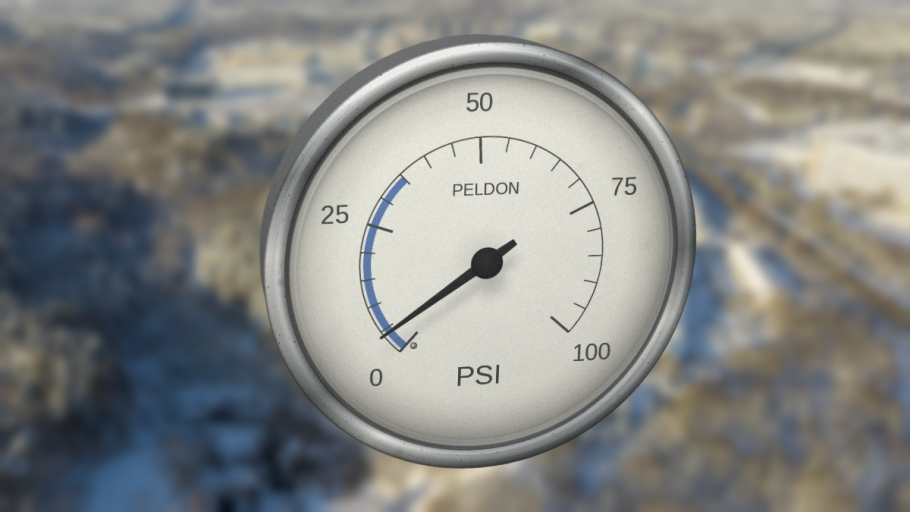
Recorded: {"value": 5, "unit": "psi"}
